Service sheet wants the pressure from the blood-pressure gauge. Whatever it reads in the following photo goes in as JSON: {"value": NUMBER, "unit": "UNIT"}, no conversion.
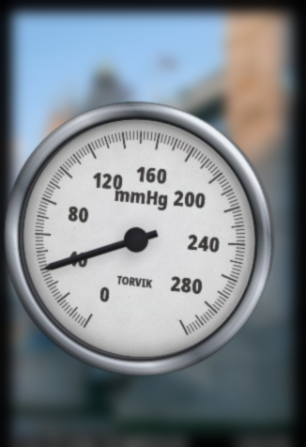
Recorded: {"value": 40, "unit": "mmHg"}
